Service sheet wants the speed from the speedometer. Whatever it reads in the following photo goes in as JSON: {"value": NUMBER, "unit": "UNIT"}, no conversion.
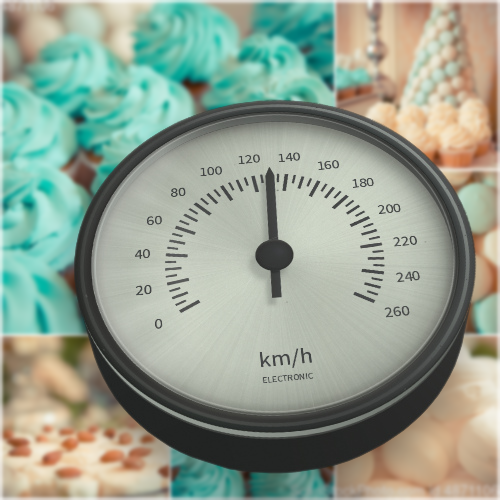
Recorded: {"value": 130, "unit": "km/h"}
